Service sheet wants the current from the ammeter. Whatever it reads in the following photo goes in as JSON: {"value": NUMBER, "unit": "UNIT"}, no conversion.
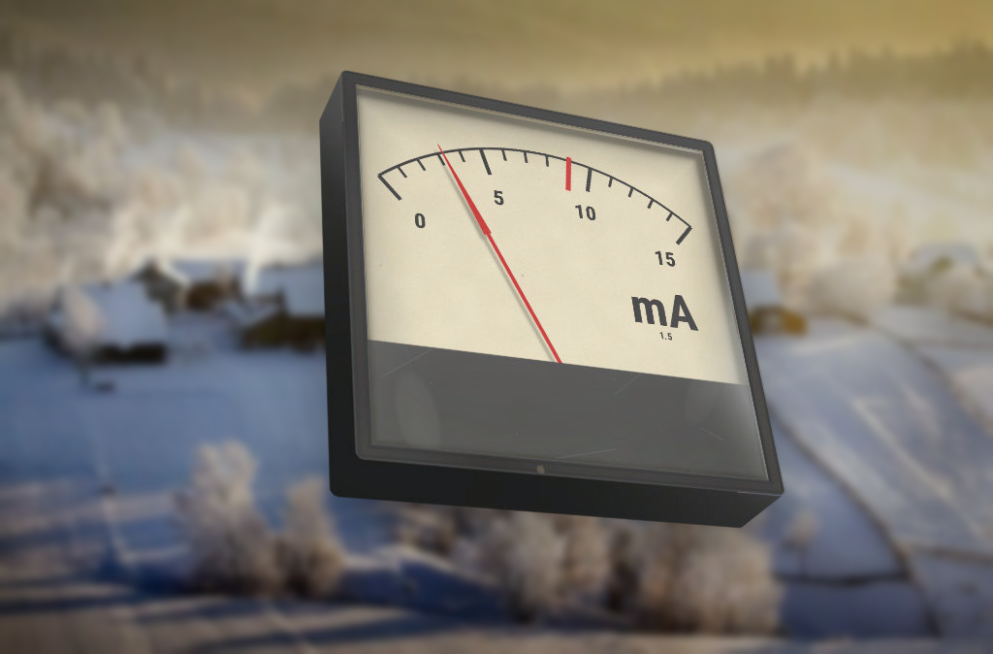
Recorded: {"value": 3, "unit": "mA"}
